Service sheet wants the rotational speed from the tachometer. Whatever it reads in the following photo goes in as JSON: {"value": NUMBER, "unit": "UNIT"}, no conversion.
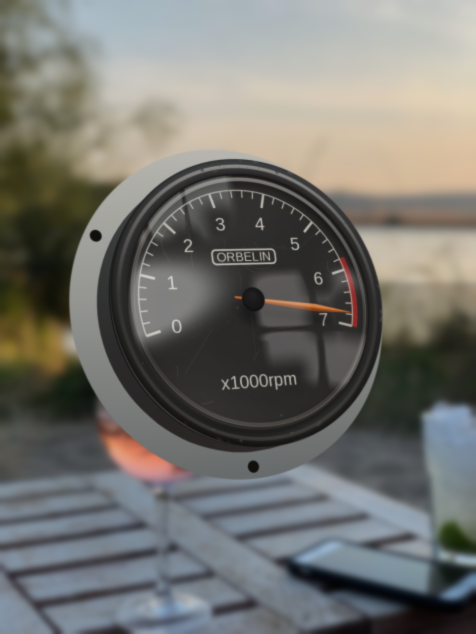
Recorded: {"value": 6800, "unit": "rpm"}
